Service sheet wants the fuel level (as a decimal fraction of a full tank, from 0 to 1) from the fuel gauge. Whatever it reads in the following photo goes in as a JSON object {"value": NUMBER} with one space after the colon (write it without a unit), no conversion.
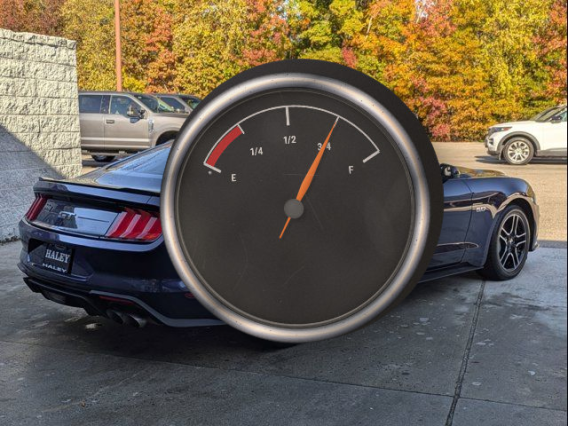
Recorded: {"value": 0.75}
